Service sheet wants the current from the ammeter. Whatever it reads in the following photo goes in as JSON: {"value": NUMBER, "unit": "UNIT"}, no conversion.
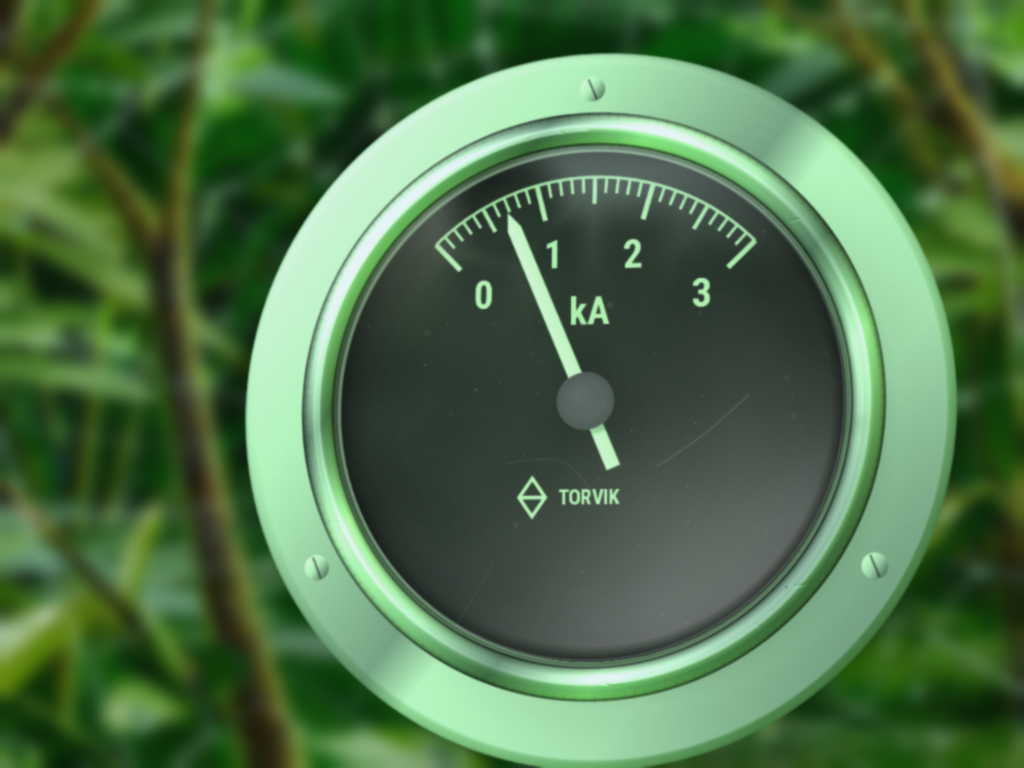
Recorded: {"value": 0.7, "unit": "kA"}
